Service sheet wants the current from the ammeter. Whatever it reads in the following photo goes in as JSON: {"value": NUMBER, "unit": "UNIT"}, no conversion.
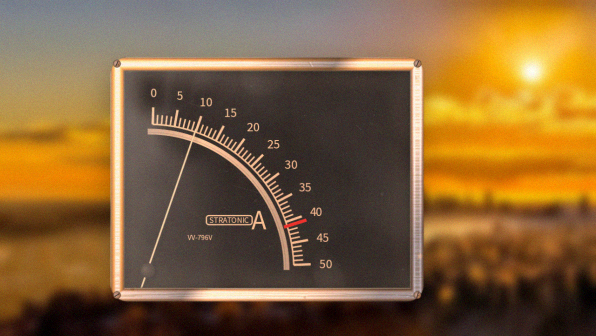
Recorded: {"value": 10, "unit": "A"}
